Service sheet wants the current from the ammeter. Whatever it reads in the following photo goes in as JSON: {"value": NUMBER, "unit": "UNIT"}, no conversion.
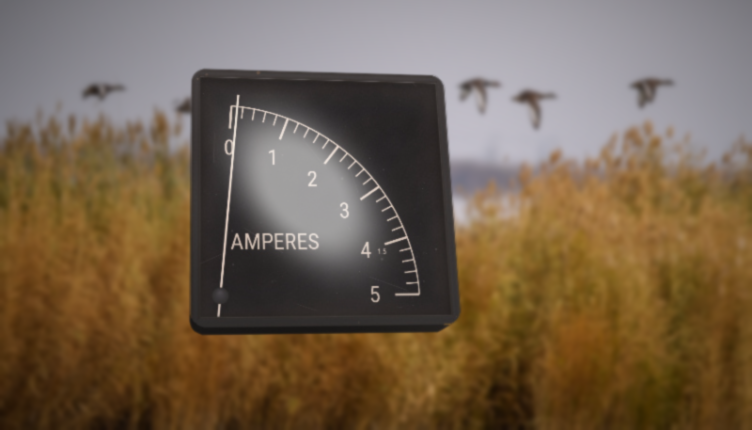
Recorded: {"value": 0.1, "unit": "A"}
